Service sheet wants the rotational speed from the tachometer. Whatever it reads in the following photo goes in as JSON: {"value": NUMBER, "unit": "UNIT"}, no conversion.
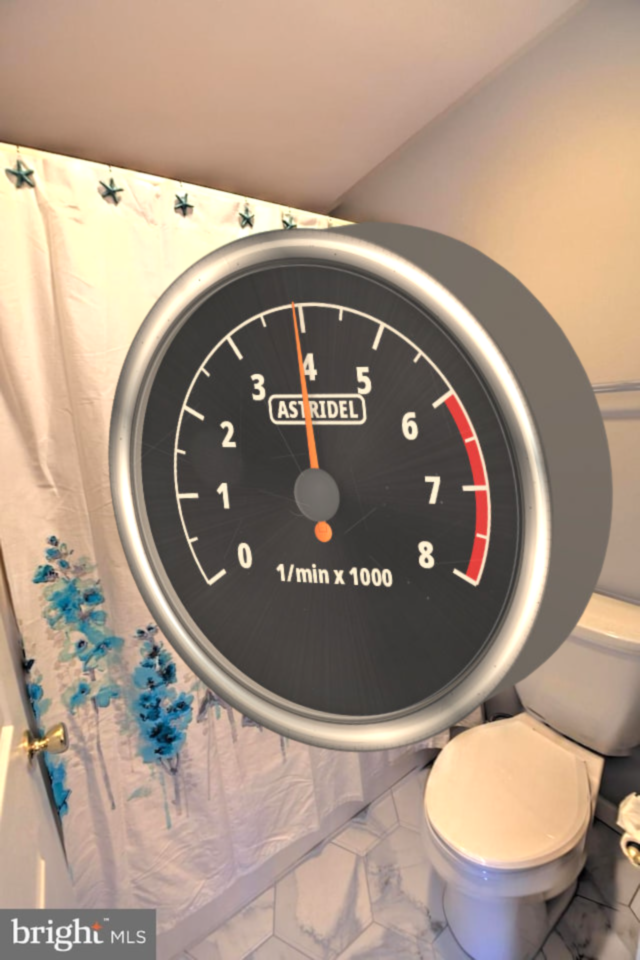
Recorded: {"value": 4000, "unit": "rpm"}
